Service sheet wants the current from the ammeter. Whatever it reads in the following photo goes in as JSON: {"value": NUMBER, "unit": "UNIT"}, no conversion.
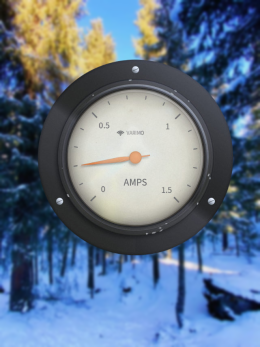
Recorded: {"value": 0.2, "unit": "A"}
